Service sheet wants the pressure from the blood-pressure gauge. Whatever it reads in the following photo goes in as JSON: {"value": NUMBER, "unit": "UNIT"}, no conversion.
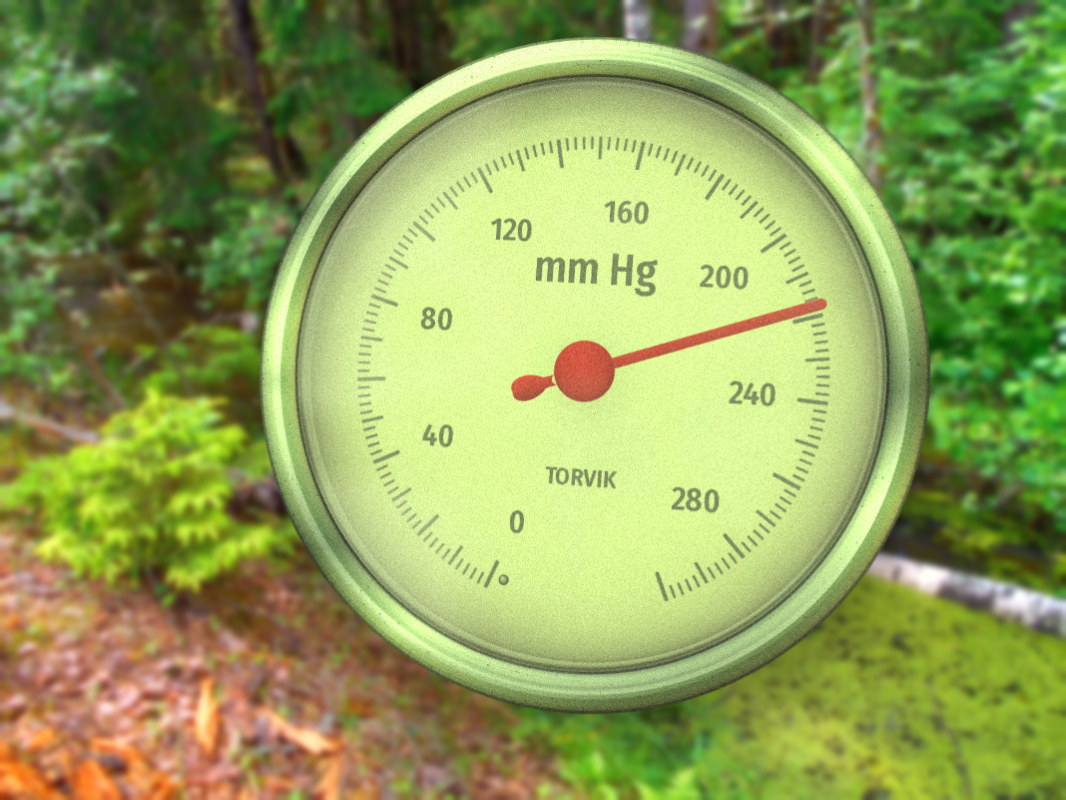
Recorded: {"value": 218, "unit": "mmHg"}
